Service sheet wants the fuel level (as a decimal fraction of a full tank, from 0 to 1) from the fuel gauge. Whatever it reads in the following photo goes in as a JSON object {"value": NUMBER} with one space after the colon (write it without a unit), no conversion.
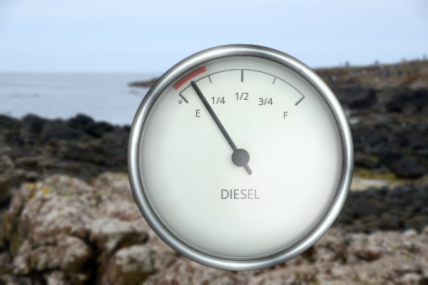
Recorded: {"value": 0.125}
